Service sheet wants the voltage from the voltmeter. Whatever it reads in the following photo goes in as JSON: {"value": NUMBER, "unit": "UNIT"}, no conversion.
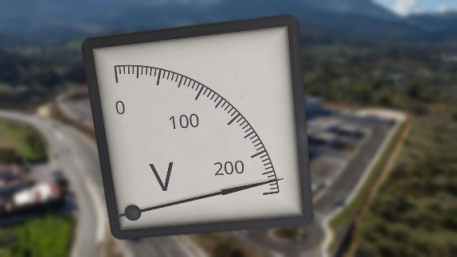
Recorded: {"value": 235, "unit": "V"}
